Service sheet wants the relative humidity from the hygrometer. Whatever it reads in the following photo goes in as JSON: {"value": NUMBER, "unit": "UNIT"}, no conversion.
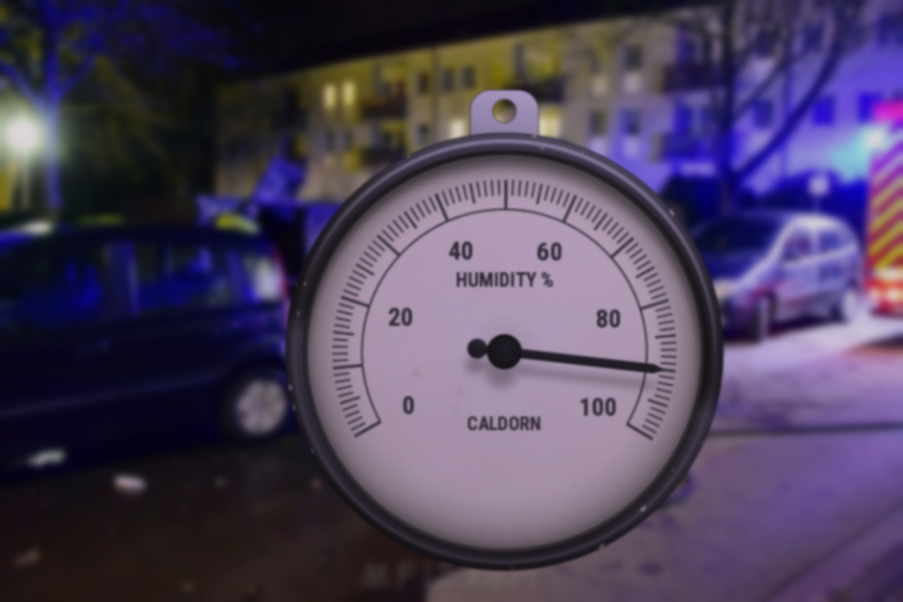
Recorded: {"value": 90, "unit": "%"}
